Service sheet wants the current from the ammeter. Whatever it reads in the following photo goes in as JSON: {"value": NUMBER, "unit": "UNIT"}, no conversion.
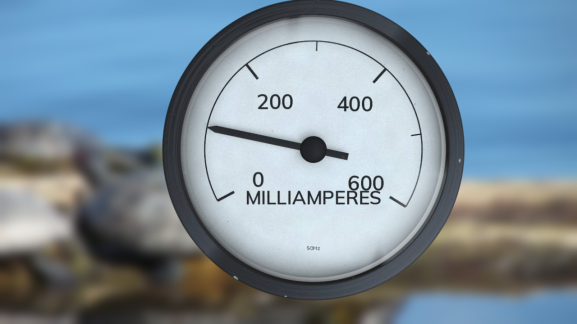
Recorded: {"value": 100, "unit": "mA"}
